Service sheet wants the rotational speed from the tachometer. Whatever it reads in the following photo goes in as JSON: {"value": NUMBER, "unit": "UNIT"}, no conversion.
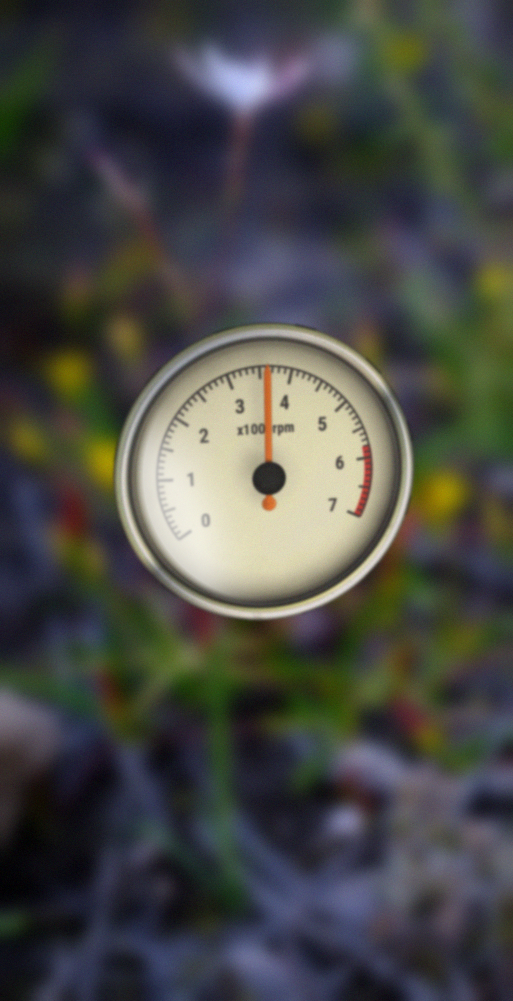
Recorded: {"value": 3600, "unit": "rpm"}
